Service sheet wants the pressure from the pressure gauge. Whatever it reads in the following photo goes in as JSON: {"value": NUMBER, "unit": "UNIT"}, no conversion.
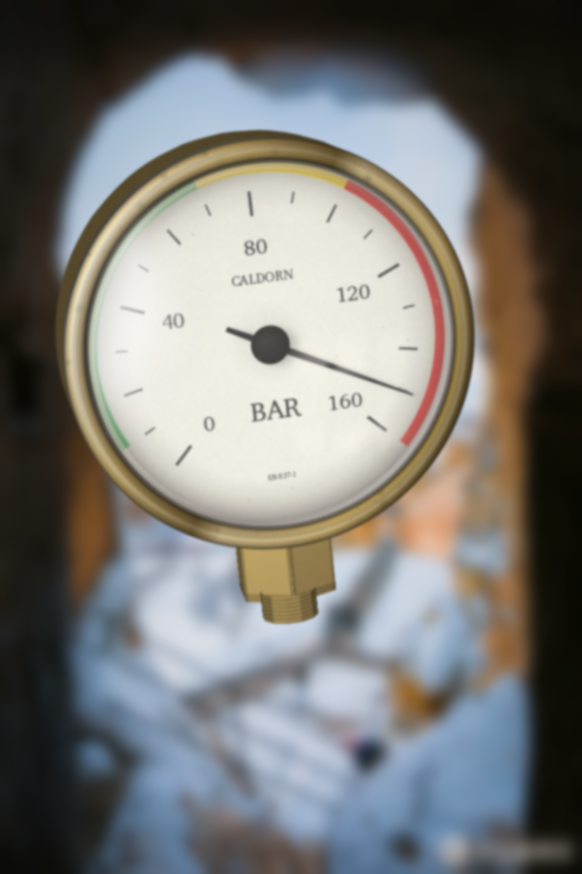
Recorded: {"value": 150, "unit": "bar"}
